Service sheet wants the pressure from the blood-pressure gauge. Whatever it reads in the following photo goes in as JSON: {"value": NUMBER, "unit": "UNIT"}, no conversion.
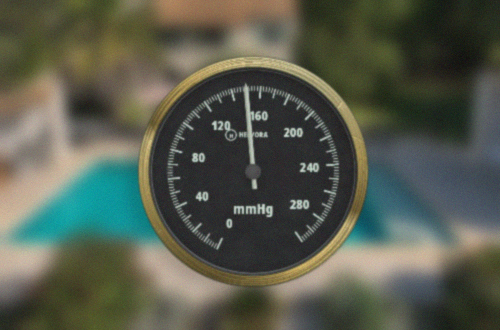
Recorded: {"value": 150, "unit": "mmHg"}
